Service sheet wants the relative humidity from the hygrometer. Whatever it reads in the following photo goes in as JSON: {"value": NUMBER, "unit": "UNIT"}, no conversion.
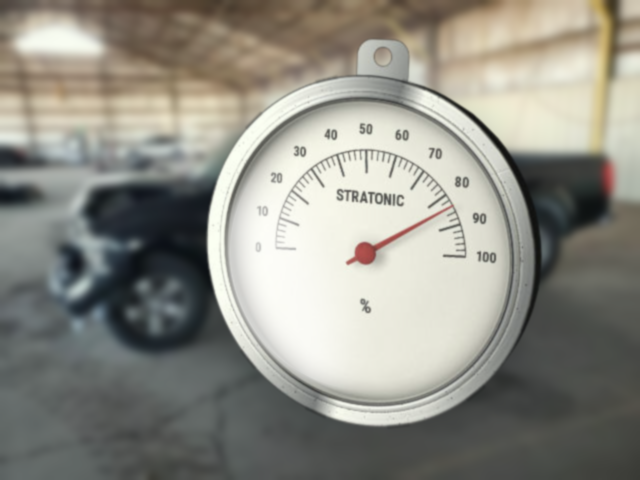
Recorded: {"value": 84, "unit": "%"}
